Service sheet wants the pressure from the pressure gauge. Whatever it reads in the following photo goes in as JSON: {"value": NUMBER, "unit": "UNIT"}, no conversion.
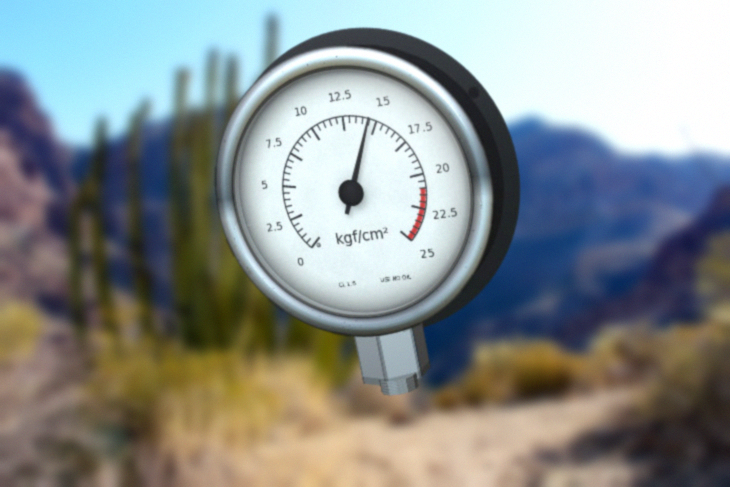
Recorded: {"value": 14.5, "unit": "kg/cm²"}
